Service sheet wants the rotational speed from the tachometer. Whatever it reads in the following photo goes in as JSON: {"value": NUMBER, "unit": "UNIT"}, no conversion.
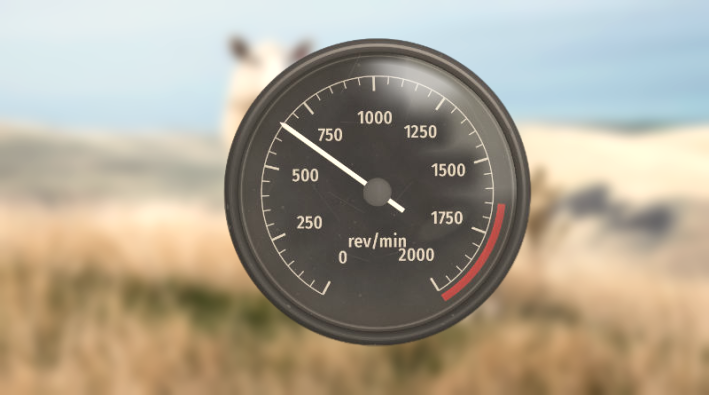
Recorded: {"value": 650, "unit": "rpm"}
